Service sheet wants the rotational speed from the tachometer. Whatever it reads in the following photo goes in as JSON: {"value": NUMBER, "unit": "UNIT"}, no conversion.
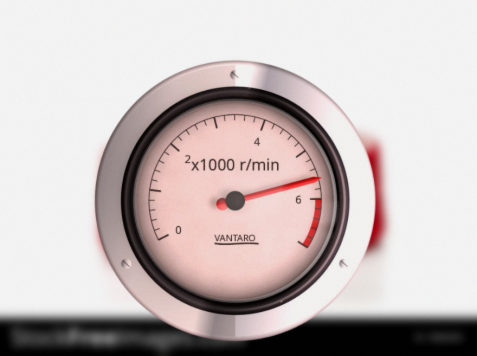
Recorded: {"value": 5600, "unit": "rpm"}
